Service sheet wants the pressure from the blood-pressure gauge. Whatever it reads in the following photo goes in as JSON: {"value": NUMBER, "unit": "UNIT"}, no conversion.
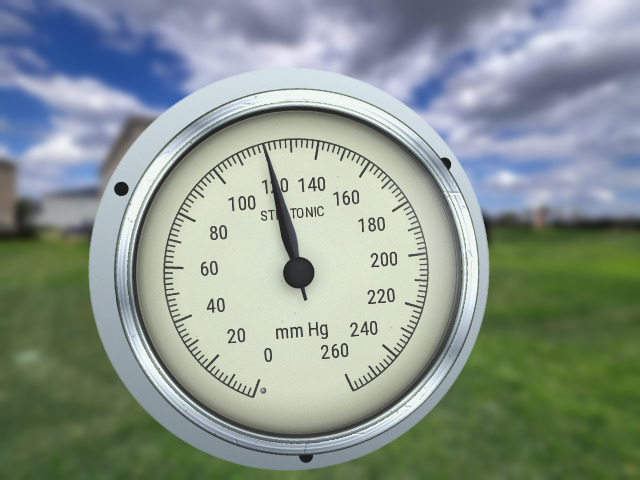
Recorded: {"value": 120, "unit": "mmHg"}
